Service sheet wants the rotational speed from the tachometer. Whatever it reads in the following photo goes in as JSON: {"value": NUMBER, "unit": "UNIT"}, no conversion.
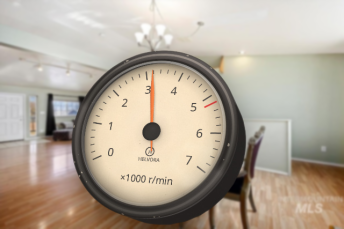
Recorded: {"value": 3200, "unit": "rpm"}
